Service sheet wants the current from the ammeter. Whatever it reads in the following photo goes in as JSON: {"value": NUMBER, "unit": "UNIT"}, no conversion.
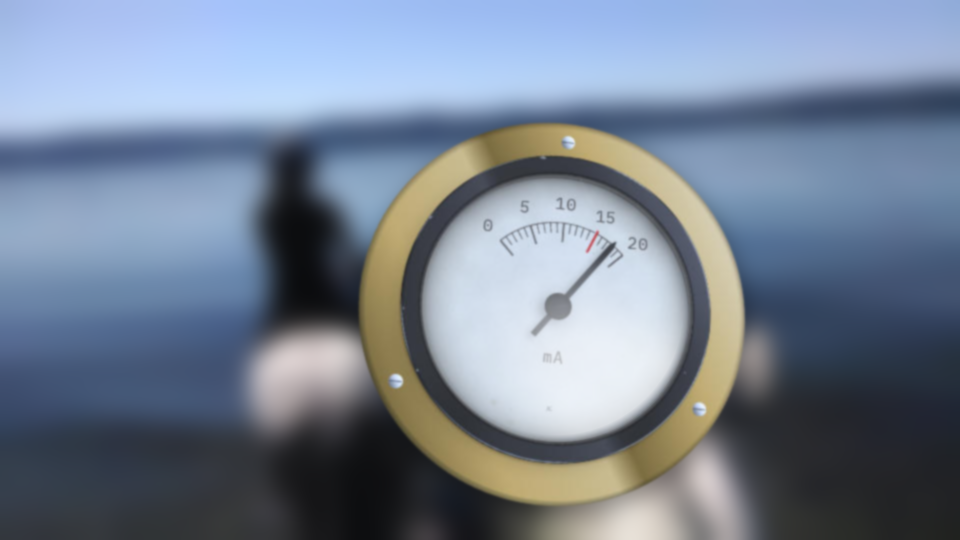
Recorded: {"value": 18, "unit": "mA"}
